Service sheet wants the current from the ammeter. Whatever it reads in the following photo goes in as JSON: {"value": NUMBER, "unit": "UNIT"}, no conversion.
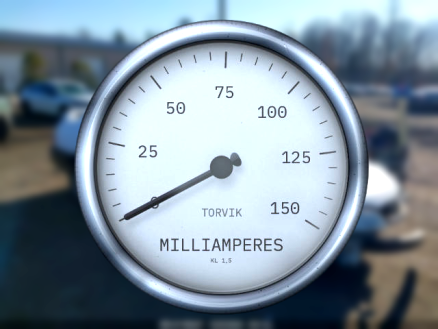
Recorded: {"value": 0, "unit": "mA"}
